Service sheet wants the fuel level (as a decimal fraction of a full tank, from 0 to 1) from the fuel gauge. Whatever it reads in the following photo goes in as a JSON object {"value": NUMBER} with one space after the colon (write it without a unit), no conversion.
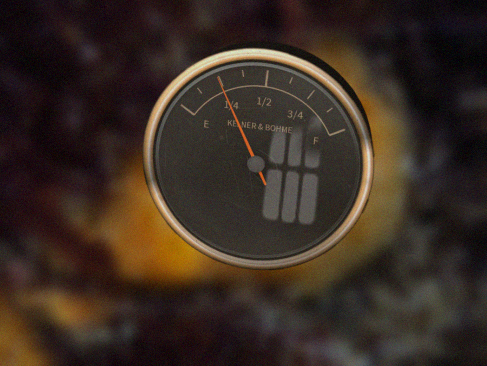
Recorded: {"value": 0.25}
